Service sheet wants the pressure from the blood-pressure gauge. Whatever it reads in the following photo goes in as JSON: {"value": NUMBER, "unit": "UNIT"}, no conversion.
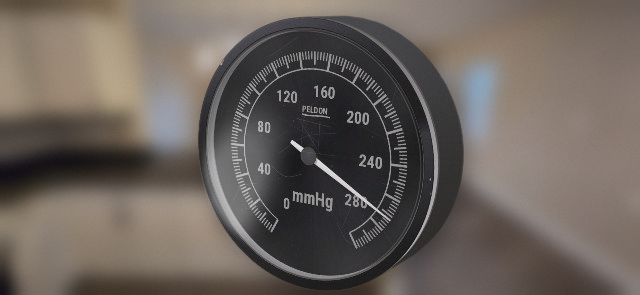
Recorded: {"value": 270, "unit": "mmHg"}
